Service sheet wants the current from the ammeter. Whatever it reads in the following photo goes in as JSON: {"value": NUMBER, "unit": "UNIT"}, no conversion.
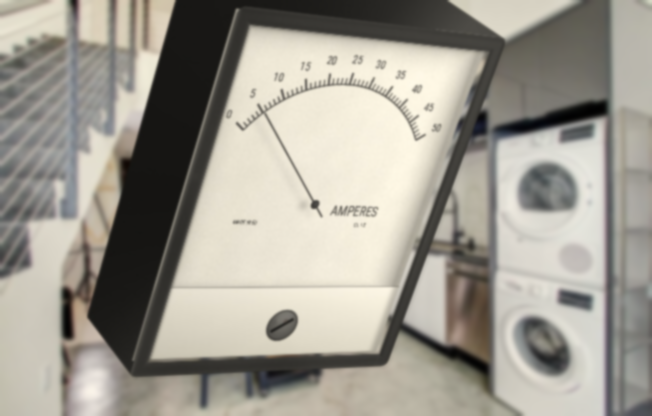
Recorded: {"value": 5, "unit": "A"}
